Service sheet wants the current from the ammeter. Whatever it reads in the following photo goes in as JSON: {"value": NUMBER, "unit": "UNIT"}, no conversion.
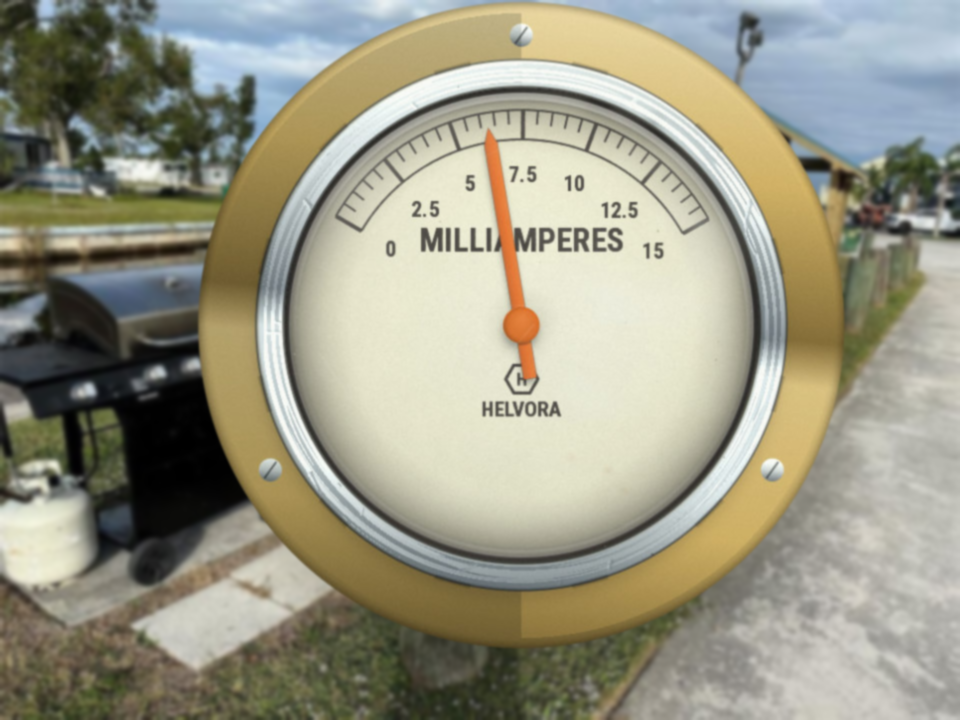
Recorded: {"value": 6.25, "unit": "mA"}
